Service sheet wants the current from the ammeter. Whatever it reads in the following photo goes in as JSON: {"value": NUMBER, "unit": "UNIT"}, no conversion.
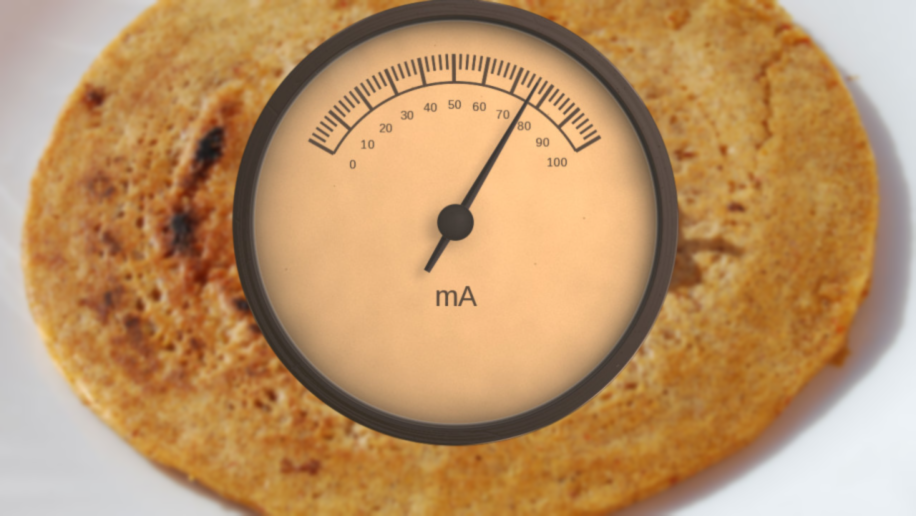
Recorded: {"value": 76, "unit": "mA"}
